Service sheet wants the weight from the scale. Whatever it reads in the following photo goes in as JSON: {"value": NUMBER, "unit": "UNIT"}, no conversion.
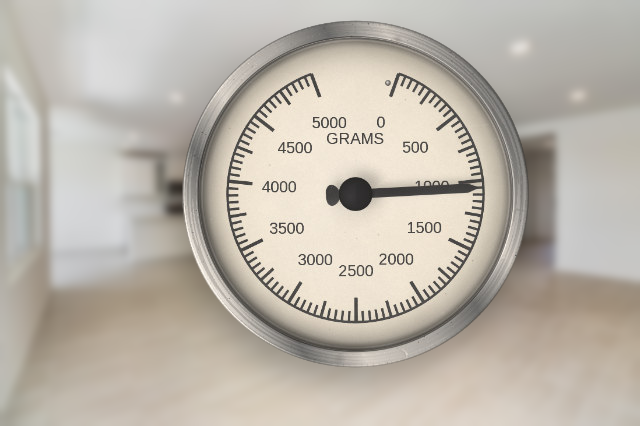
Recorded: {"value": 1050, "unit": "g"}
